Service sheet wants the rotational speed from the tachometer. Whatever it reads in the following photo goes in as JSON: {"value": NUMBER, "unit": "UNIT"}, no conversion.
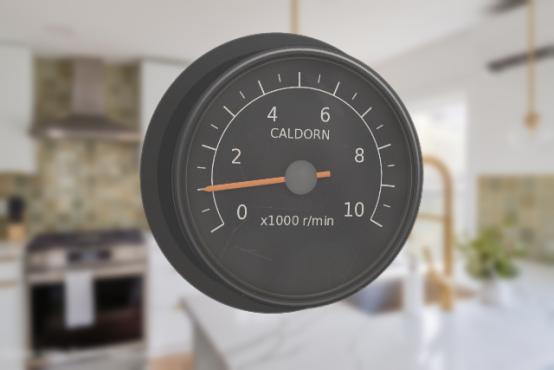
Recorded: {"value": 1000, "unit": "rpm"}
